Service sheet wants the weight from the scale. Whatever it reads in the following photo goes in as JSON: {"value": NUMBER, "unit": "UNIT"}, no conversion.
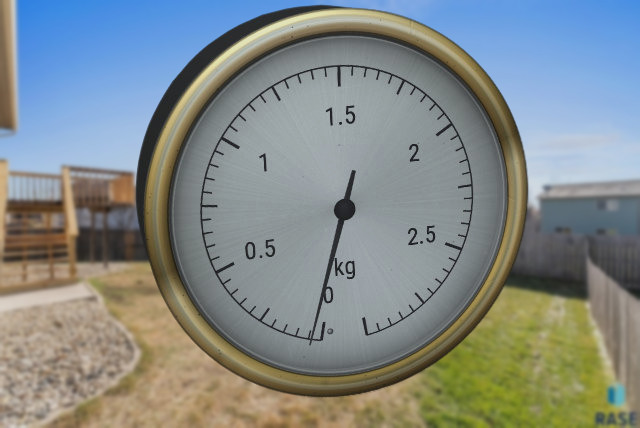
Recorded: {"value": 0.05, "unit": "kg"}
